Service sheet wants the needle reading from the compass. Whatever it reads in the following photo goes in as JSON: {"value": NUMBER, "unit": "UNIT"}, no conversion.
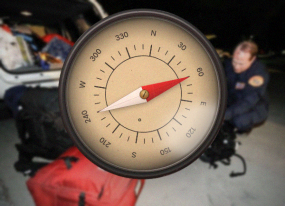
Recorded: {"value": 60, "unit": "°"}
